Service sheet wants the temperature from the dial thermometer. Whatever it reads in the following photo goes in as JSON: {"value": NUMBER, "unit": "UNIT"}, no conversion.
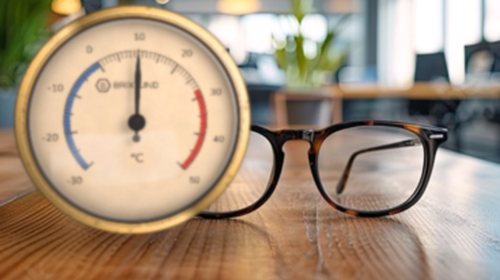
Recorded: {"value": 10, "unit": "°C"}
